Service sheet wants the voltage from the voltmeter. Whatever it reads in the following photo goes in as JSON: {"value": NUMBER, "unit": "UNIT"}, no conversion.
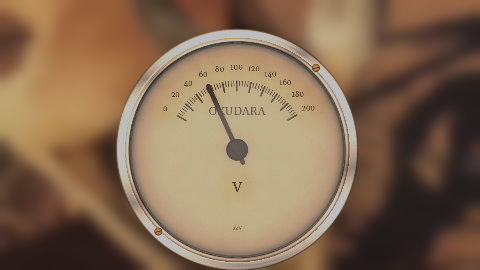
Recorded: {"value": 60, "unit": "V"}
